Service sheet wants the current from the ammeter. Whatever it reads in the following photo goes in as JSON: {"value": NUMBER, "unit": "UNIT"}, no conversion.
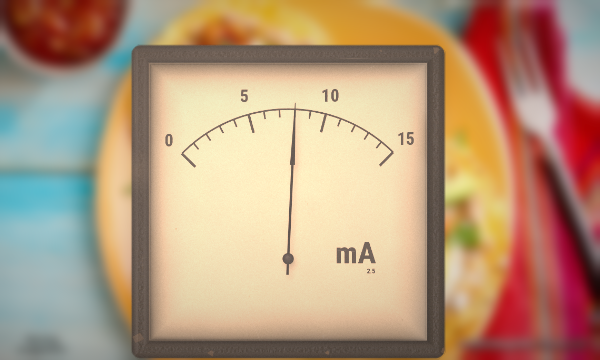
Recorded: {"value": 8, "unit": "mA"}
